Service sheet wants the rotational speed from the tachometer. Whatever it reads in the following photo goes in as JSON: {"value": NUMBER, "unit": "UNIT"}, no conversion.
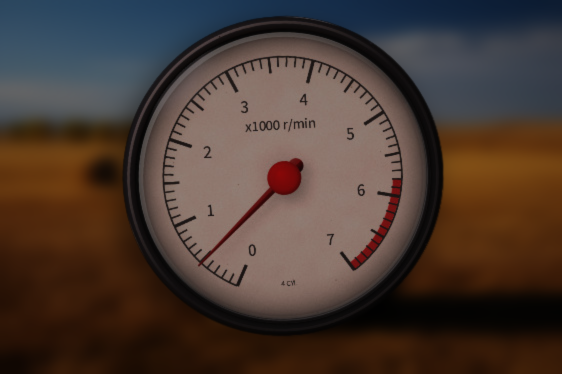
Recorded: {"value": 500, "unit": "rpm"}
